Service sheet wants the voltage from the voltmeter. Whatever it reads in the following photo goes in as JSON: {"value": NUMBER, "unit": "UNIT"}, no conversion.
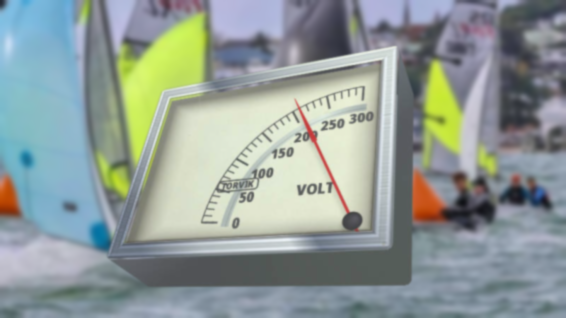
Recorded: {"value": 210, "unit": "V"}
